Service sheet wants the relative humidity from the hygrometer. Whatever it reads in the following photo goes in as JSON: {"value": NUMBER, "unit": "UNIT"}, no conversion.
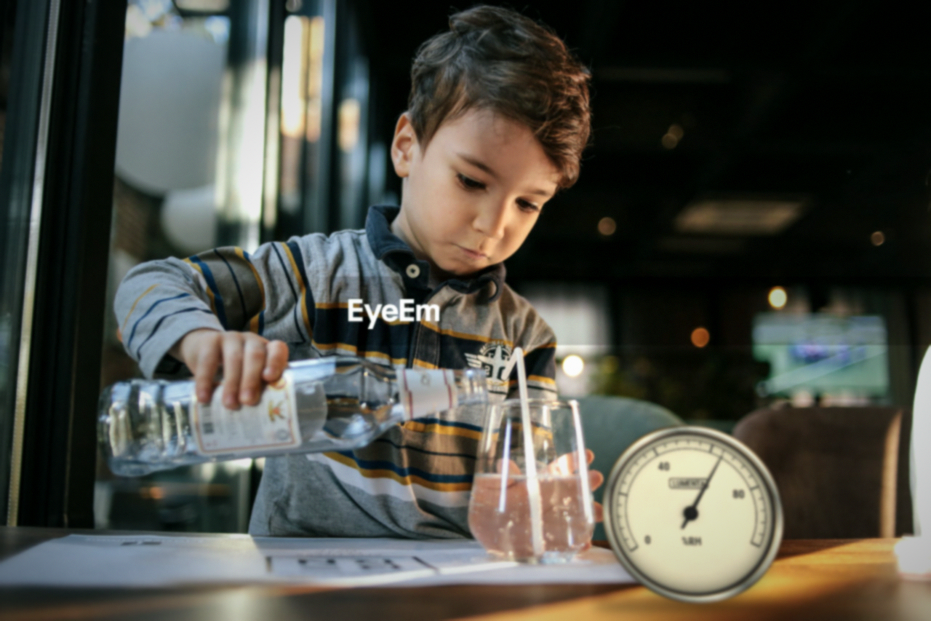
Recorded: {"value": 64, "unit": "%"}
